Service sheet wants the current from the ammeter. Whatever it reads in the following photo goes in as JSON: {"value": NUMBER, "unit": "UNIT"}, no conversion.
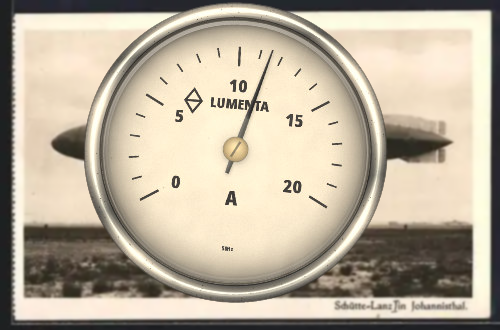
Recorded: {"value": 11.5, "unit": "A"}
